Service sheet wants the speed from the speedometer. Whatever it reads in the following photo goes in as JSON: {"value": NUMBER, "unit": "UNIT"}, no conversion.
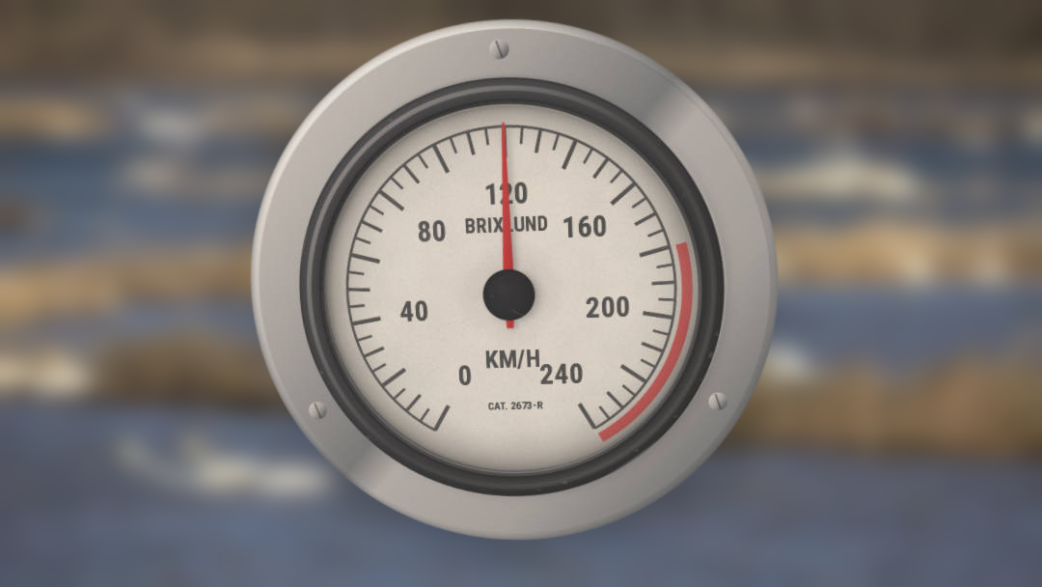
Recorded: {"value": 120, "unit": "km/h"}
